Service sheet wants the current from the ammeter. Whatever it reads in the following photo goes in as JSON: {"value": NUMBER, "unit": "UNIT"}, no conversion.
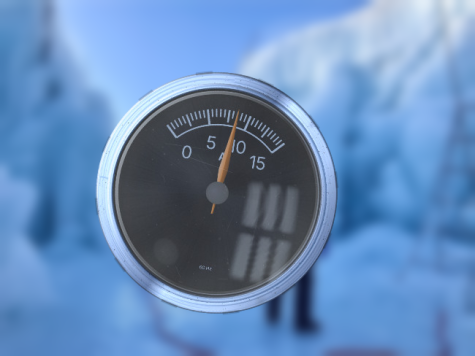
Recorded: {"value": 8.5, "unit": "A"}
